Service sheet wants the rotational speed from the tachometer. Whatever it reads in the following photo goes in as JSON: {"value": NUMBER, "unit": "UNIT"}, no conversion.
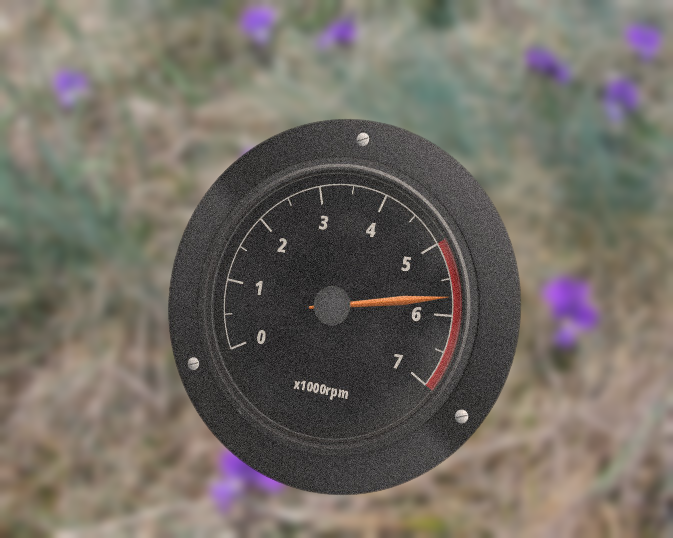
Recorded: {"value": 5750, "unit": "rpm"}
